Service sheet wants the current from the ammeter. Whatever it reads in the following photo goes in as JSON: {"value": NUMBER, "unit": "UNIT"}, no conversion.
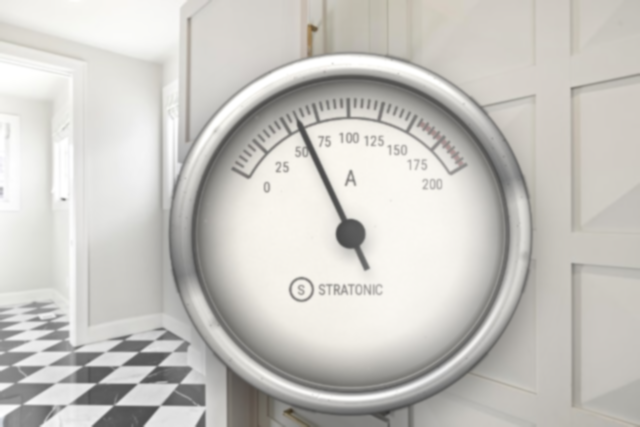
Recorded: {"value": 60, "unit": "A"}
